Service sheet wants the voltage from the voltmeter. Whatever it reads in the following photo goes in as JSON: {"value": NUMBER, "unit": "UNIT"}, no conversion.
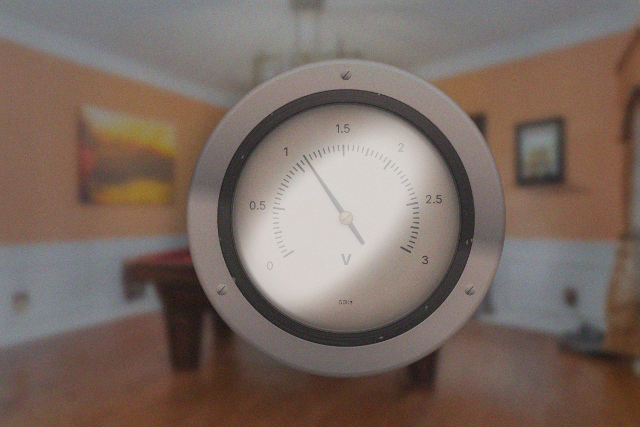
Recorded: {"value": 1.1, "unit": "V"}
